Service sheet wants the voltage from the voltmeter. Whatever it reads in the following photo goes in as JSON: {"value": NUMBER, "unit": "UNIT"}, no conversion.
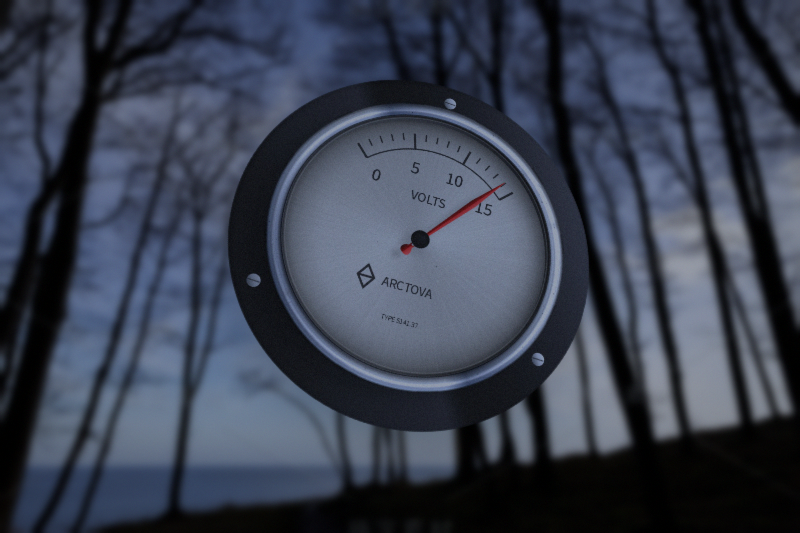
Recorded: {"value": 14, "unit": "V"}
